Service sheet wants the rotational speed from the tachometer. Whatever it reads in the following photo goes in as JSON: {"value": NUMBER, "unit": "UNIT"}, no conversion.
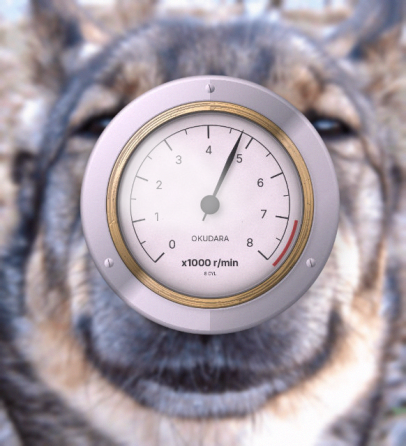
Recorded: {"value": 4750, "unit": "rpm"}
